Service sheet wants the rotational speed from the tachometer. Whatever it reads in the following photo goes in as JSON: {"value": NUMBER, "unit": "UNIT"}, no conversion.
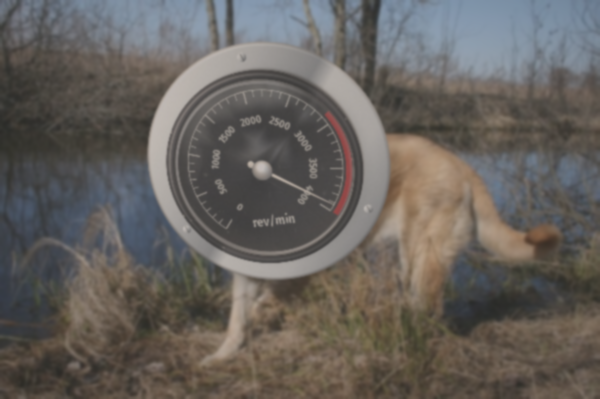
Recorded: {"value": 3900, "unit": "rpm"}
